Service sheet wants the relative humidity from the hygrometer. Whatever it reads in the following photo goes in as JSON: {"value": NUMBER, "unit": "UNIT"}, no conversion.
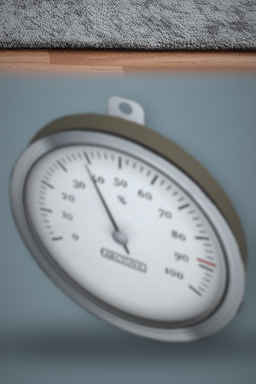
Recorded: {"value": 40, "unit": "%"}
